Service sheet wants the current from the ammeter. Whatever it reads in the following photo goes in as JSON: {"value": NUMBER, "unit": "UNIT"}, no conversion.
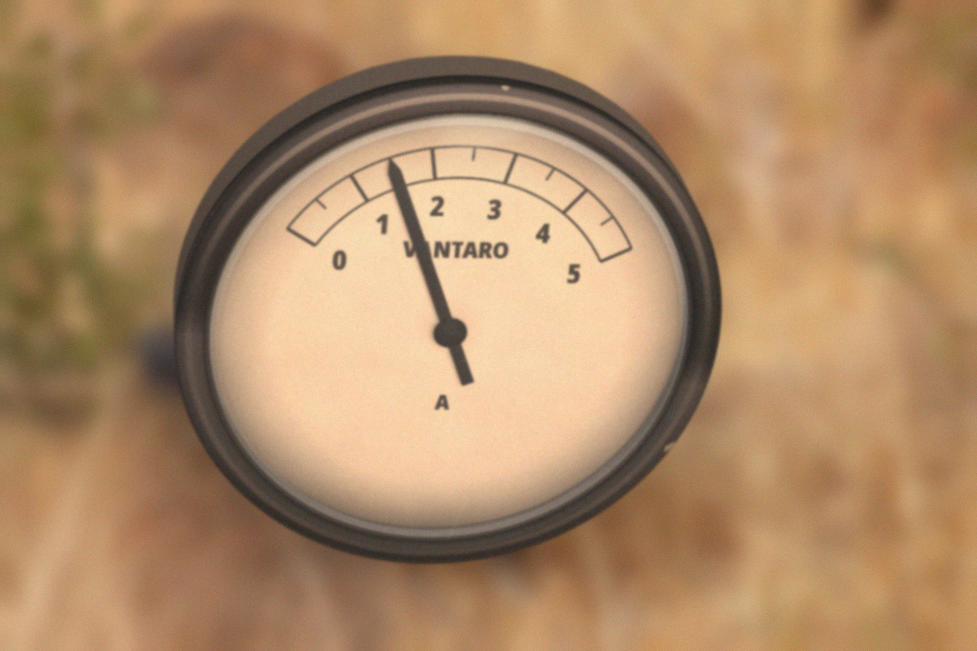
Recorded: {"value": 1.5, "unit": "A"}
